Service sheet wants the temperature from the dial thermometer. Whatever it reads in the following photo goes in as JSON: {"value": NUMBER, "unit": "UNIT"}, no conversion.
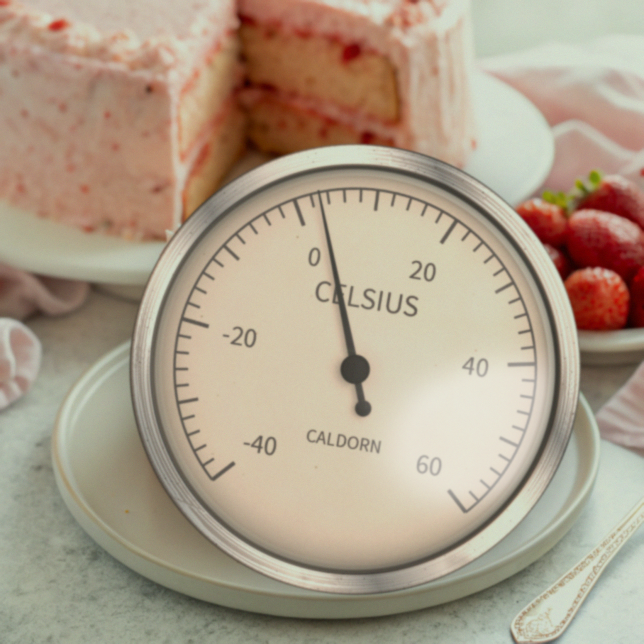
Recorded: {"value": 3, "unit": "°C"}
